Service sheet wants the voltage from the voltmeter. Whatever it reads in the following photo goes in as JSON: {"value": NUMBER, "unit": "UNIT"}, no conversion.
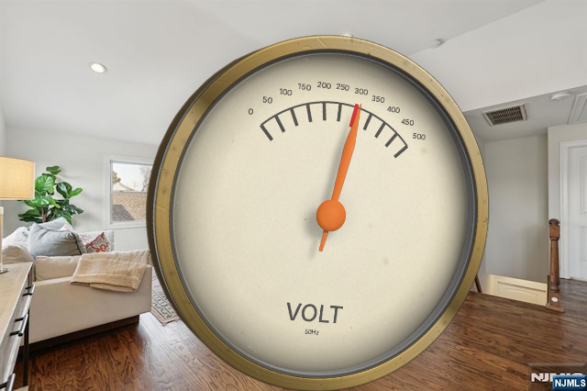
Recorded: {"value": 300, "unit": "V"}
